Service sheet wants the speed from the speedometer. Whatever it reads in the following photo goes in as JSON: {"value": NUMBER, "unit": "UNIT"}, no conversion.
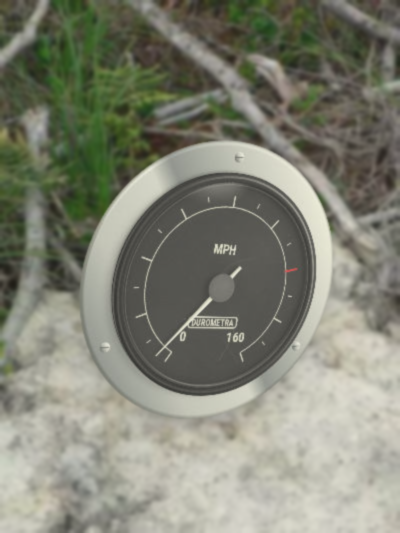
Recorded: {"value": 5, "unit": "mph"}
